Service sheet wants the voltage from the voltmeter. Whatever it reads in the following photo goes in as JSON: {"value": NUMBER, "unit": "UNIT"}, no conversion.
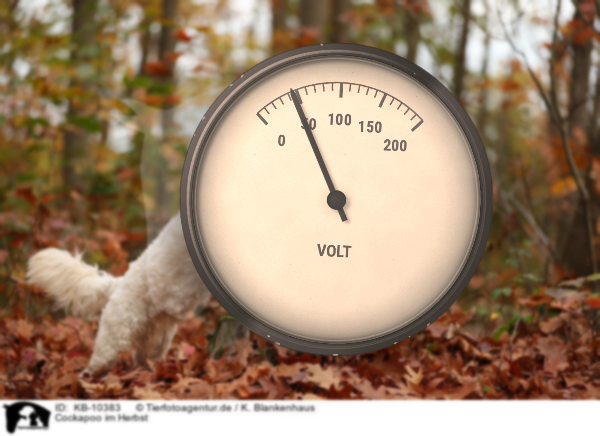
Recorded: {"value": 45, "unit": "V"}
